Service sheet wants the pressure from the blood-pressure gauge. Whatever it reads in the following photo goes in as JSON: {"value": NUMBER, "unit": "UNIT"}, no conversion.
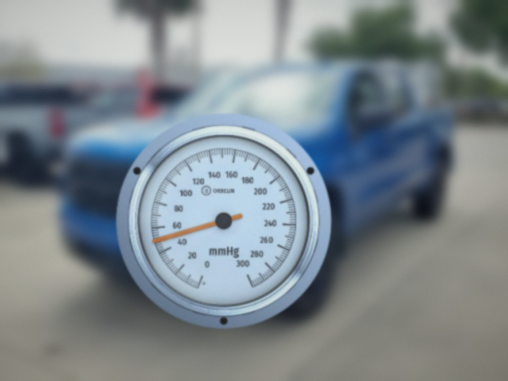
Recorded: {"value": 50, "unit": "mmHg"}
